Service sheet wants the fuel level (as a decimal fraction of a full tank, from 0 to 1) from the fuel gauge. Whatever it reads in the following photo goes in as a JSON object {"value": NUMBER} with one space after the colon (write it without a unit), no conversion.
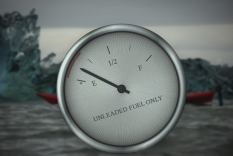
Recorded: {"value": 0.125}
